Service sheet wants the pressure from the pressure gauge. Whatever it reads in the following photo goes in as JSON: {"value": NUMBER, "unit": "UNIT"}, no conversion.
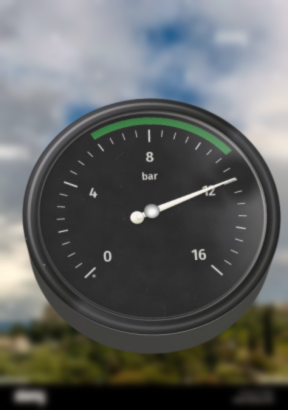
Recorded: {"value": 12, "unit": "bar"}
